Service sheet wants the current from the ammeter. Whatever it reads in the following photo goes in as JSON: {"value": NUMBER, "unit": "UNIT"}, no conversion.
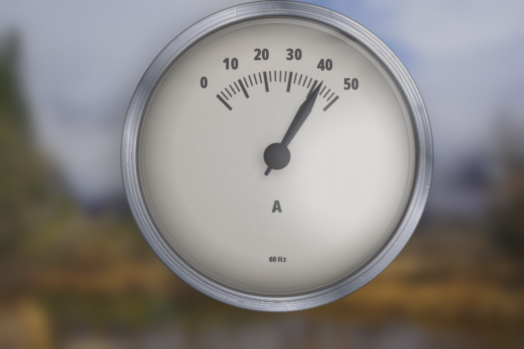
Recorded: {"value": 42, "unit": "A"}
